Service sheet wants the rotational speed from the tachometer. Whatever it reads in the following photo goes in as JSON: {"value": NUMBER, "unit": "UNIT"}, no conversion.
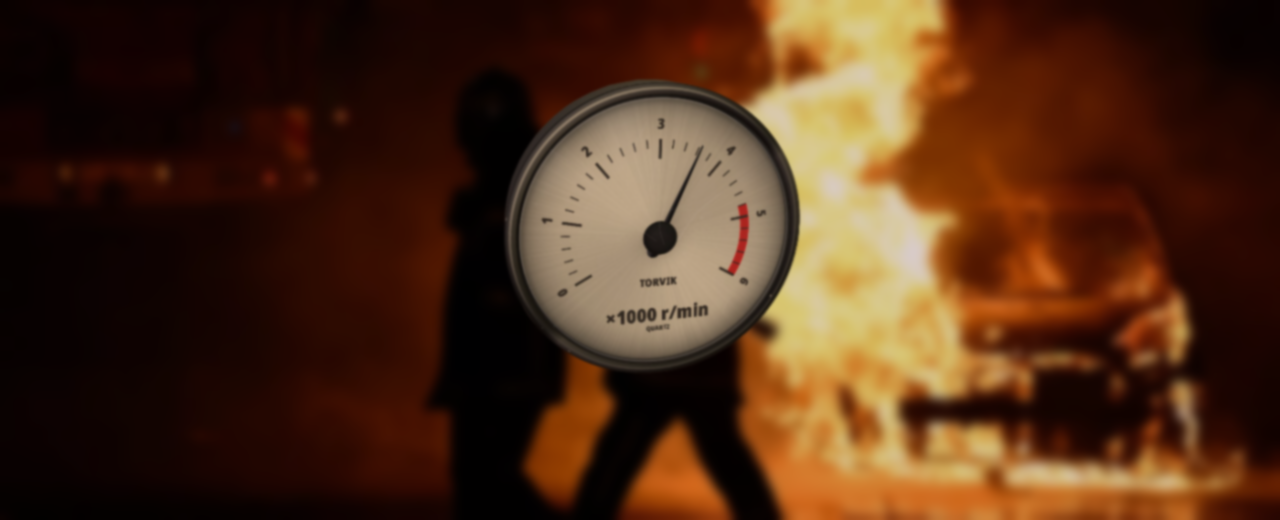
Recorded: {"value": 3600, "unit": "rpm"}
